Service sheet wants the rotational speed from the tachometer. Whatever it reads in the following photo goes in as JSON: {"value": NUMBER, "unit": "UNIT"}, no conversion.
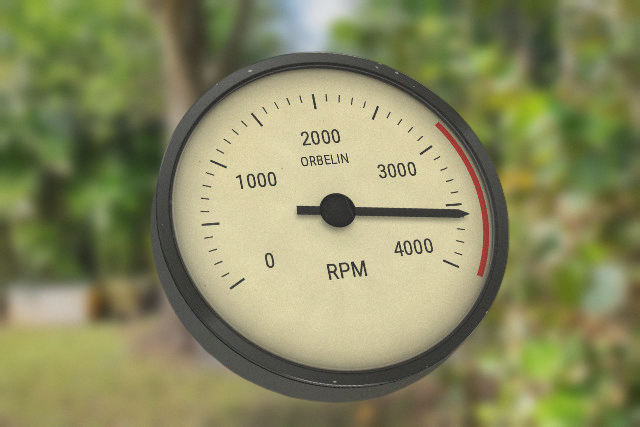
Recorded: {"value": 3600, "unit": "rpm"}
